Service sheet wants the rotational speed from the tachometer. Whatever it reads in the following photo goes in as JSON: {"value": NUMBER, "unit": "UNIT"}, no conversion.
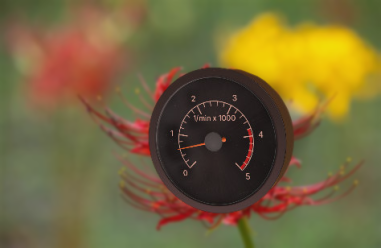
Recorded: {"value": 600, "unit": "rpm"}
